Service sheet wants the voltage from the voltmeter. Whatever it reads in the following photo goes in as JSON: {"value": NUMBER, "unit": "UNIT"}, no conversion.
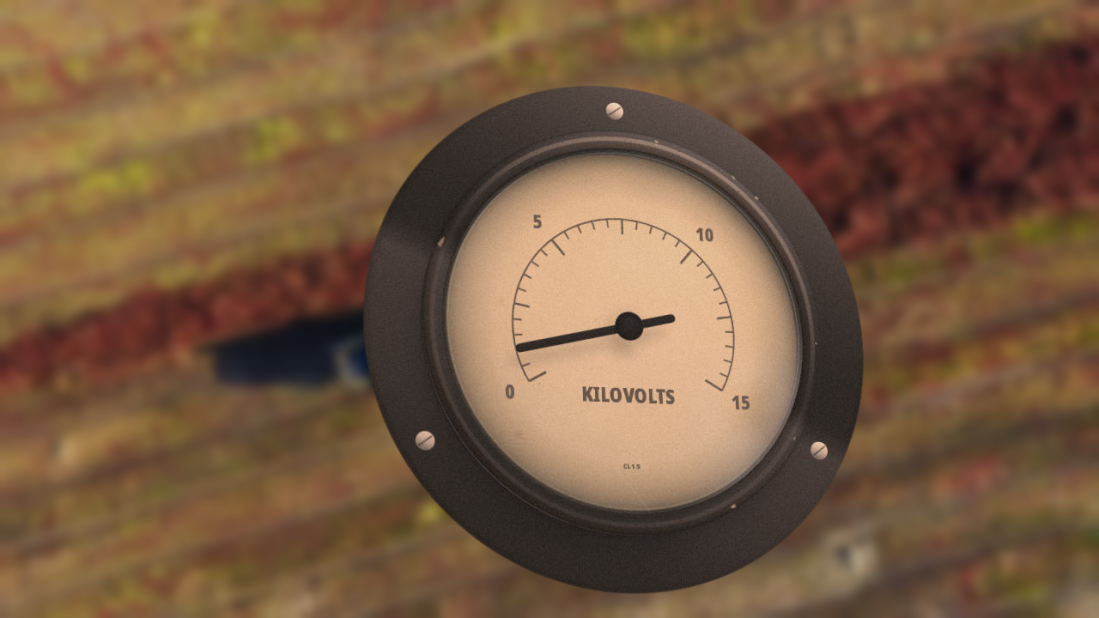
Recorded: {"value": 1, "unit": "kV"}
